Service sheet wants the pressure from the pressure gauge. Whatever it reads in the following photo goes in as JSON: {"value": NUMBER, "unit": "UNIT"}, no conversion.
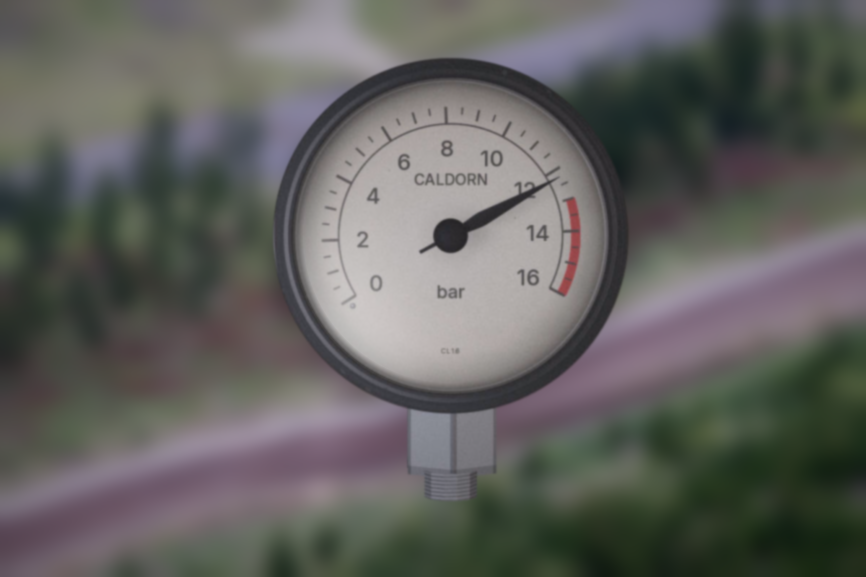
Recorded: {"value": 12.25, "unit": "bar"}
